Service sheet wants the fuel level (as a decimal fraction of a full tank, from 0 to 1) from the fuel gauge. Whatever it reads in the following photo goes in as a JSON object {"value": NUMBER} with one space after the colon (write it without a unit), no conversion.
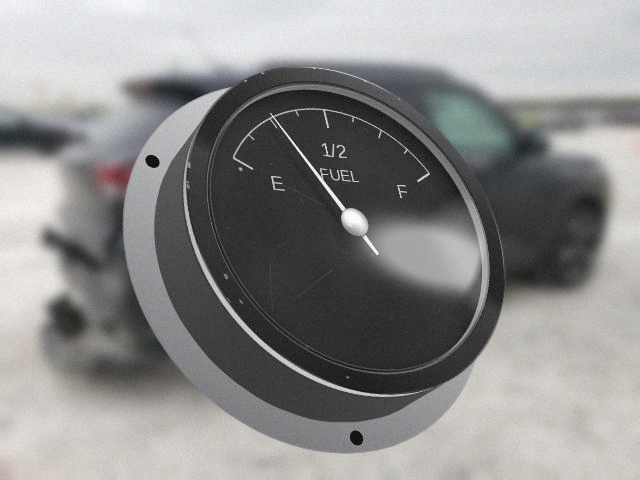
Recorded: {"value": 0.25}
